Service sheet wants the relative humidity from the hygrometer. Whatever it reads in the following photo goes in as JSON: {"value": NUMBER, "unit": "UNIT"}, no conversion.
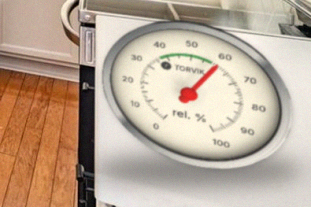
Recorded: {"value": 60, "unit": "%"}
